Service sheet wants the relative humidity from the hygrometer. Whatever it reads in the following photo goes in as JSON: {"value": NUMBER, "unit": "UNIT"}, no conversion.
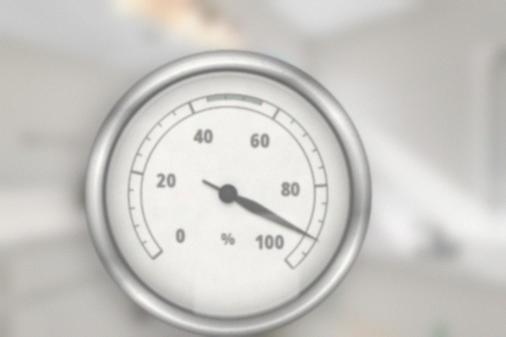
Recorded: {"value": 92, "unit": "%"}
